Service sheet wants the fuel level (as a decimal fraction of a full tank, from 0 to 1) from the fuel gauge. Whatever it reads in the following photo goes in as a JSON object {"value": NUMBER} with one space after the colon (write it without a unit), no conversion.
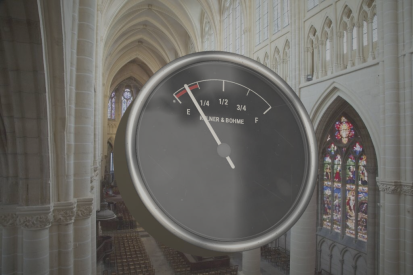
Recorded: {"value": 0.125}
